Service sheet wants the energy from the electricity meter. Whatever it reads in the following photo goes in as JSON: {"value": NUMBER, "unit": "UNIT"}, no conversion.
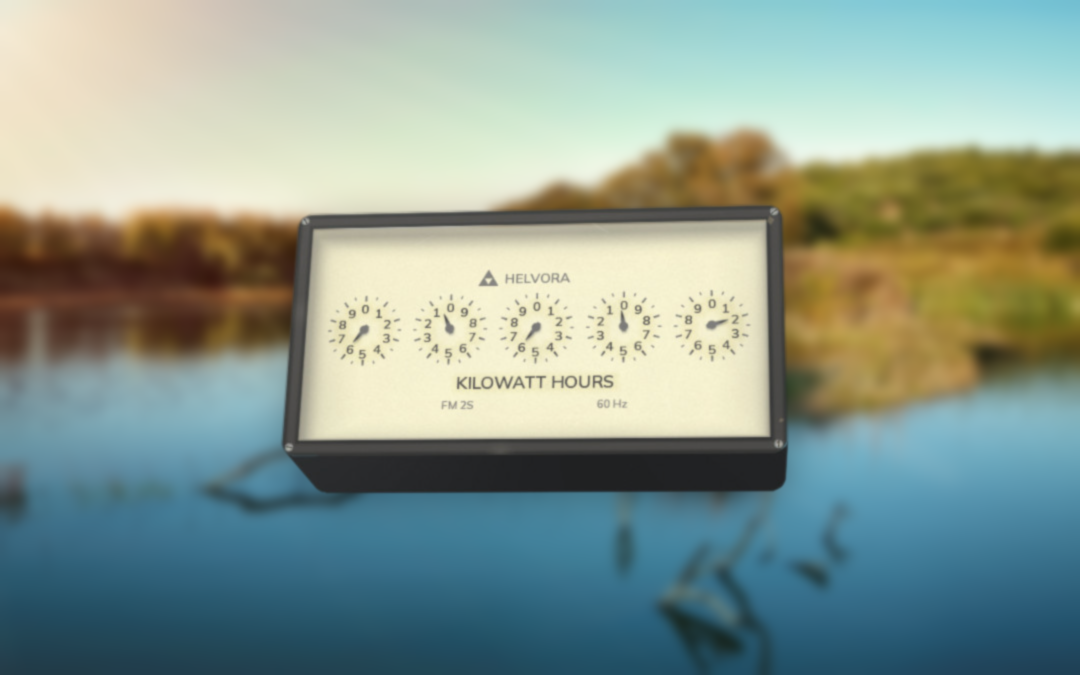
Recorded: {"value": 60602, "unit": "kWh"}
